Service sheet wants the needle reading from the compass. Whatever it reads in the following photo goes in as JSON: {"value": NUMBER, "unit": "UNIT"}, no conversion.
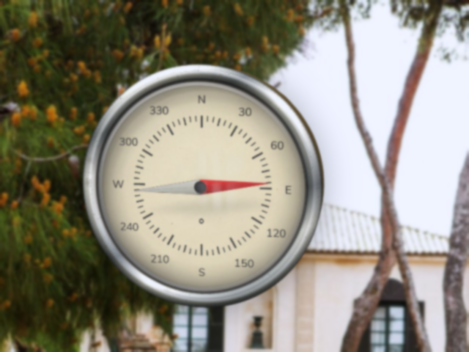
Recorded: {"value": 85, "unit": "°"}
